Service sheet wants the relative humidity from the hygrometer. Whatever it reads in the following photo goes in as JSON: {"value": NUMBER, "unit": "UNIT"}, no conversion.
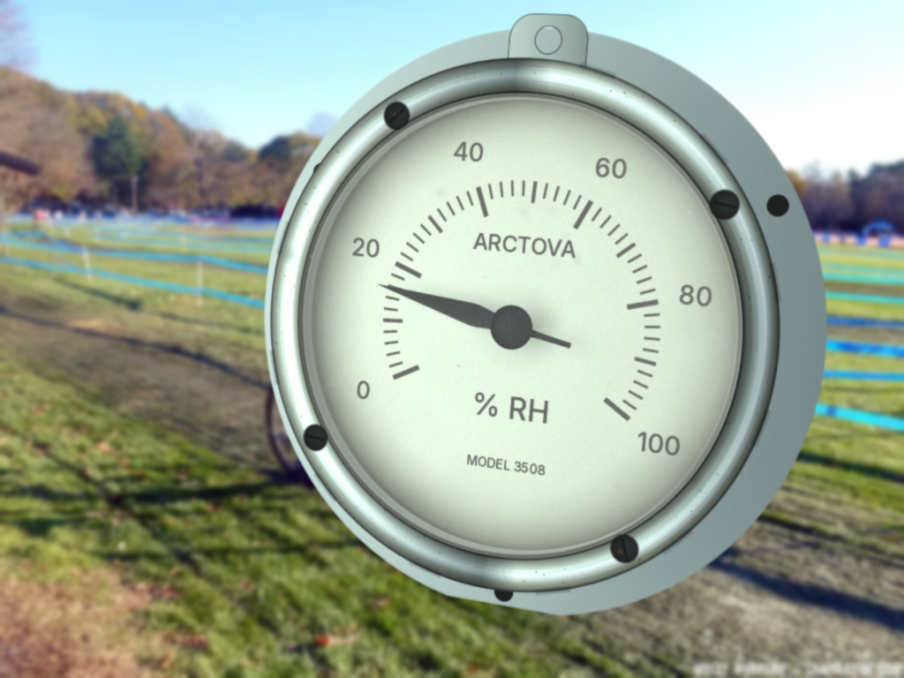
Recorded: {"value": 16, "unit": "%"}
